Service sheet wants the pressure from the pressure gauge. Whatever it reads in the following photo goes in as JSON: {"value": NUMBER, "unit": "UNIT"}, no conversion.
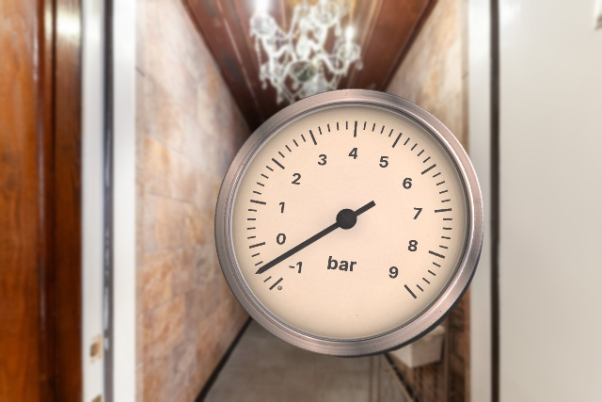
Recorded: {"value": -0.6, "unit": "bar"}
